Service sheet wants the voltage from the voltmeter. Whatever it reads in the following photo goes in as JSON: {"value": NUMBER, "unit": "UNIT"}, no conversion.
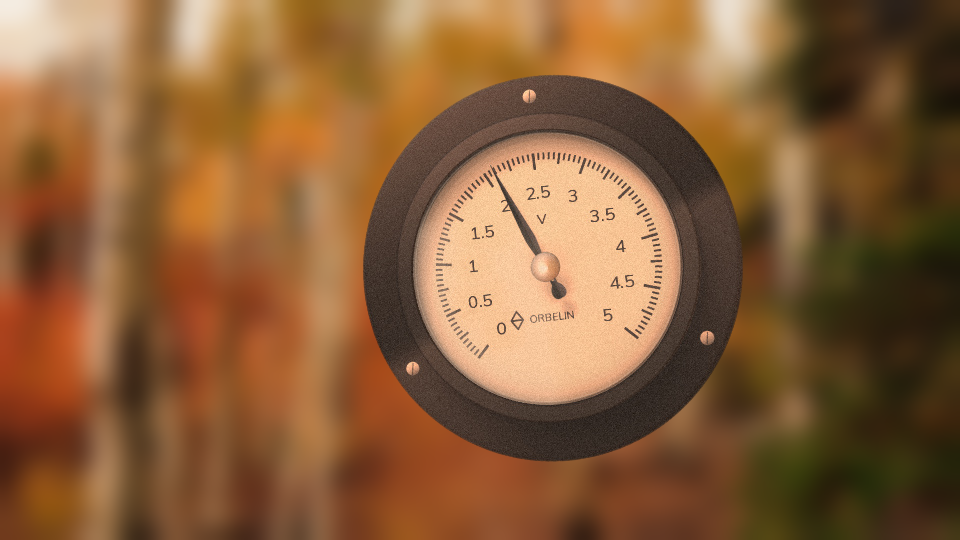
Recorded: {"value": 2.1, "unit": "V"}
